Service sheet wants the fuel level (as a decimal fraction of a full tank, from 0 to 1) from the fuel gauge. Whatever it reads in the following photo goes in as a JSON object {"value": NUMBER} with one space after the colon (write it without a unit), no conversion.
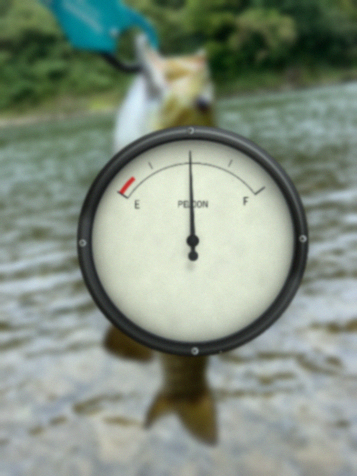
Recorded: {"value": 0.5}
